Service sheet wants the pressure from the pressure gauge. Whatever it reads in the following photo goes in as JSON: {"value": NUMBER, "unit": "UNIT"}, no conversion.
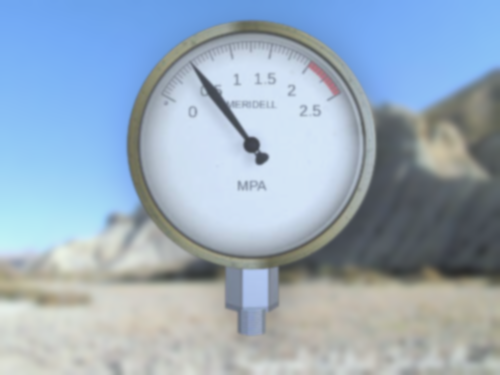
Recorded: {"value": 0.5, "unit": "MPa"}
